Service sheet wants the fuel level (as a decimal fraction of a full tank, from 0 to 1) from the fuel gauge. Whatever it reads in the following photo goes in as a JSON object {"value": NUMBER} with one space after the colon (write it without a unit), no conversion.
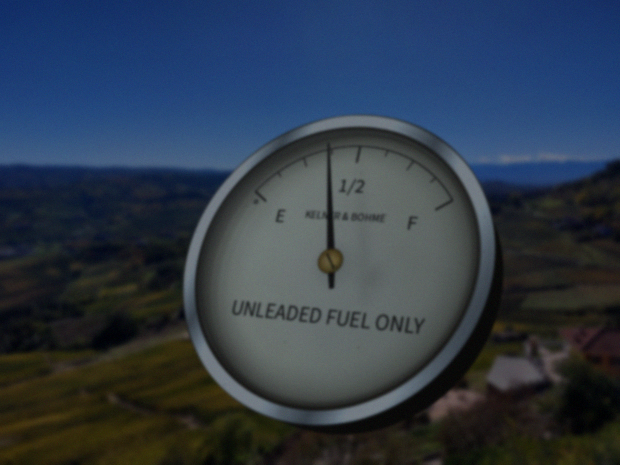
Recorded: {"value": 0.375}
